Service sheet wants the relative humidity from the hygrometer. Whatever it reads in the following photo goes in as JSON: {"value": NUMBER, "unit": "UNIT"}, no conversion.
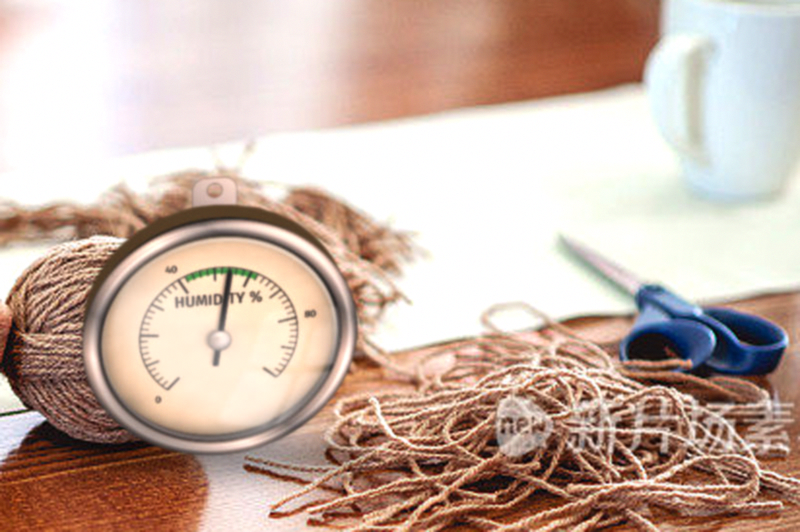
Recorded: {"value": 54, "unit": "%"}
